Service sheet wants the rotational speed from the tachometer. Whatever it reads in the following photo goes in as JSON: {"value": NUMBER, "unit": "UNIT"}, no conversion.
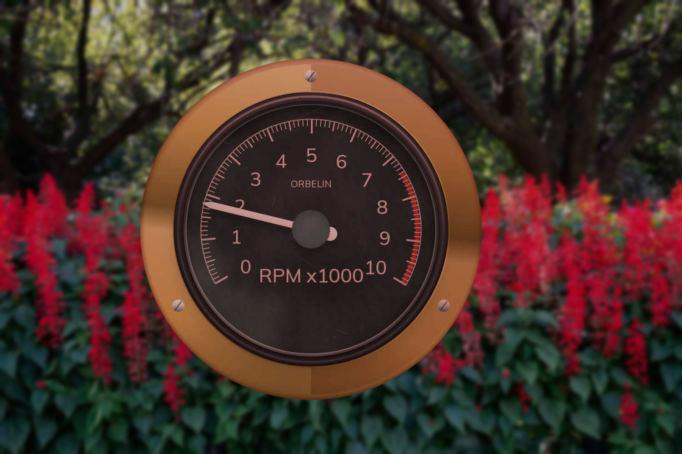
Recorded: {"value": 1800, "unit": "rpm"}
